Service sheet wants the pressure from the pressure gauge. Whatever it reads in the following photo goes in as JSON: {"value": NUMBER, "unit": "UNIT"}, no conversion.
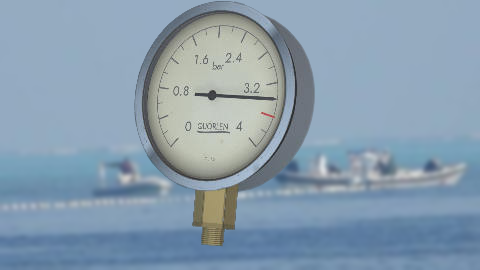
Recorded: {"value": 3.4, "unit": "bar"}
